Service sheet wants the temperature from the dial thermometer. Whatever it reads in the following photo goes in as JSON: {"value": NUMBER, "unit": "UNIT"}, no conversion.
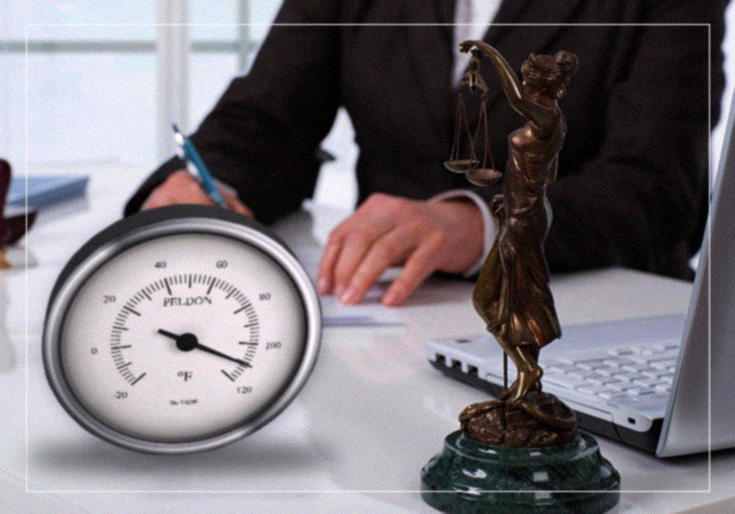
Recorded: {"value": 110, "unit": "°F"}
